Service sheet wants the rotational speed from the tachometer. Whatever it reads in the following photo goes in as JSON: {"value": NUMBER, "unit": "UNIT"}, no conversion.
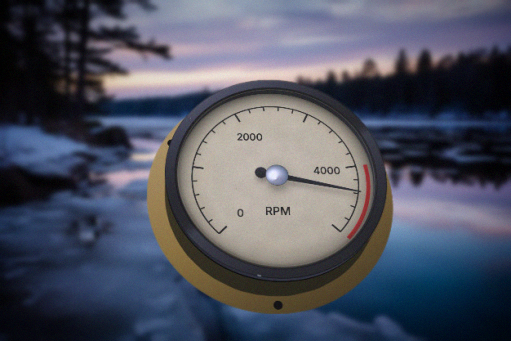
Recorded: {"value": 4400, "unit": "rpm"}
